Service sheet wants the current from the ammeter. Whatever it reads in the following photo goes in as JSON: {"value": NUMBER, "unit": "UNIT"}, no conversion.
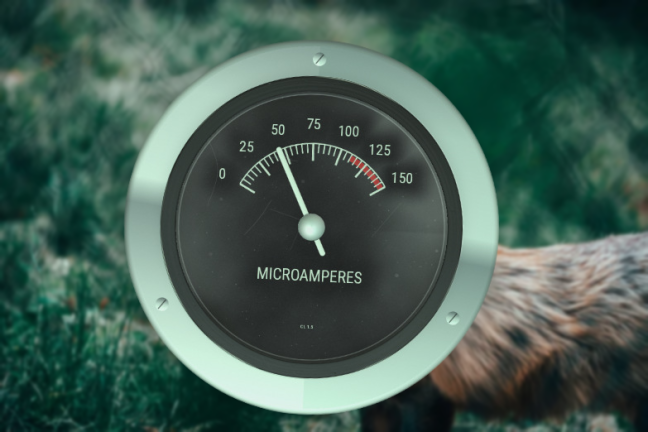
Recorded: {"value": 45, "unit": "µA"}
